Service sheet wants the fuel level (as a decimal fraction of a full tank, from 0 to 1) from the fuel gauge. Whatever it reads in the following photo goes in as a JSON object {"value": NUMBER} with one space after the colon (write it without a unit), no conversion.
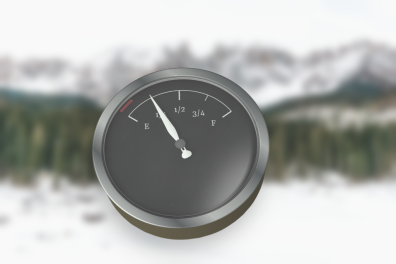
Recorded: {"value": 0.25}
